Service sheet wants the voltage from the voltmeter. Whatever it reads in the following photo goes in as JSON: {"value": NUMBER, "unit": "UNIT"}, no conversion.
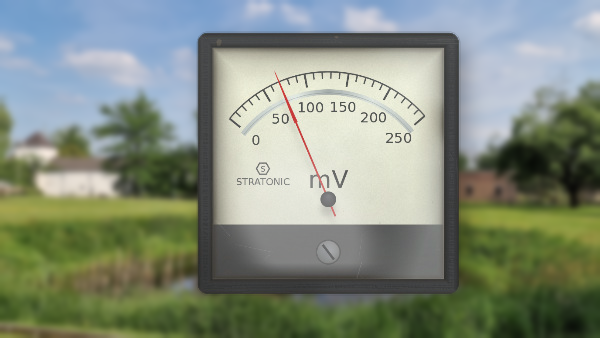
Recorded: {"value": 70, "unit": "mV"}
